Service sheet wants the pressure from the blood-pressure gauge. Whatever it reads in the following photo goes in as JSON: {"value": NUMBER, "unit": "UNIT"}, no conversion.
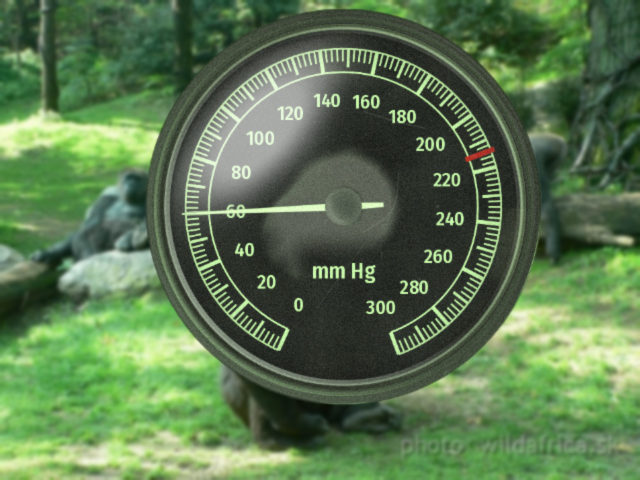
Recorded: {"value": 60, "unit": "mmHg"}
